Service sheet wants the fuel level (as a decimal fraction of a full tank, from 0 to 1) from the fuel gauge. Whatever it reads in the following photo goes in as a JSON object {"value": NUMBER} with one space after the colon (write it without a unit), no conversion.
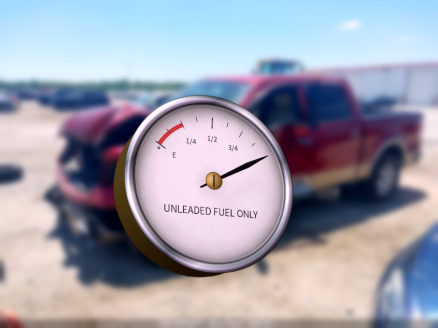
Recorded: {"value": 1}
